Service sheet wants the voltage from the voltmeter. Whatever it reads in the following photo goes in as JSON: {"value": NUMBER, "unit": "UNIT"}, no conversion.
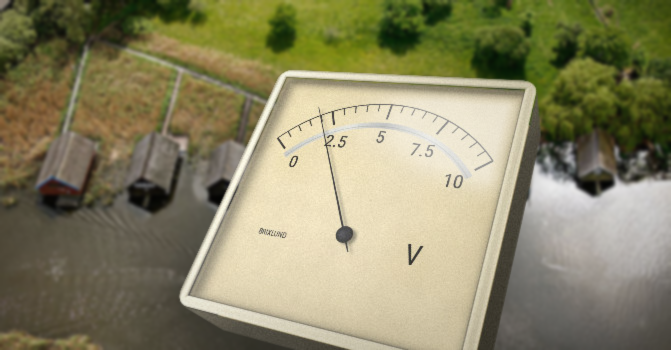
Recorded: {"value": 2, "unit": "V"}
